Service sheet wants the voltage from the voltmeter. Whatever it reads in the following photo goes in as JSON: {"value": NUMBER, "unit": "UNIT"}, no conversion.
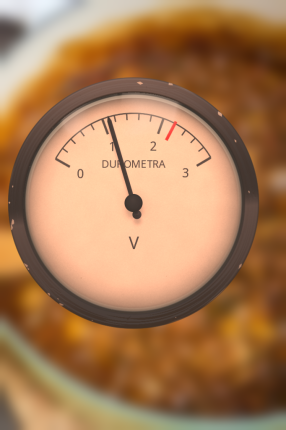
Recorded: {"value": 1.1, "unit": "V"}
